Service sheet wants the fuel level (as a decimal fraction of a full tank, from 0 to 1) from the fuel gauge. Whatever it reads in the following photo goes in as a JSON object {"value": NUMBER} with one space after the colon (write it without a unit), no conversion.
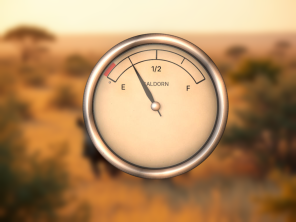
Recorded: {"value": 0.25}
